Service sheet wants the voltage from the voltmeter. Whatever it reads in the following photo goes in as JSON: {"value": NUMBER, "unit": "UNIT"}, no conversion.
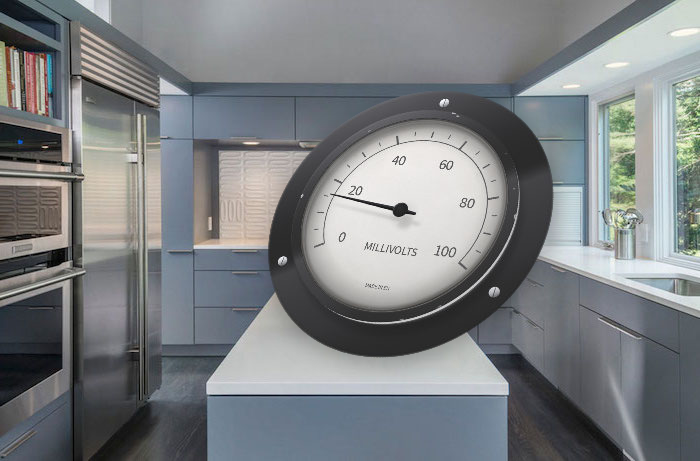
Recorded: {"value": 15, "unit": "mV"}
